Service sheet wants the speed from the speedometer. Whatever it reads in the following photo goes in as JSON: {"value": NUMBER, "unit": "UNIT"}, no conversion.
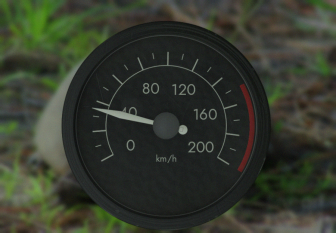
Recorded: {"value": 35, "unit": "km/h"}
